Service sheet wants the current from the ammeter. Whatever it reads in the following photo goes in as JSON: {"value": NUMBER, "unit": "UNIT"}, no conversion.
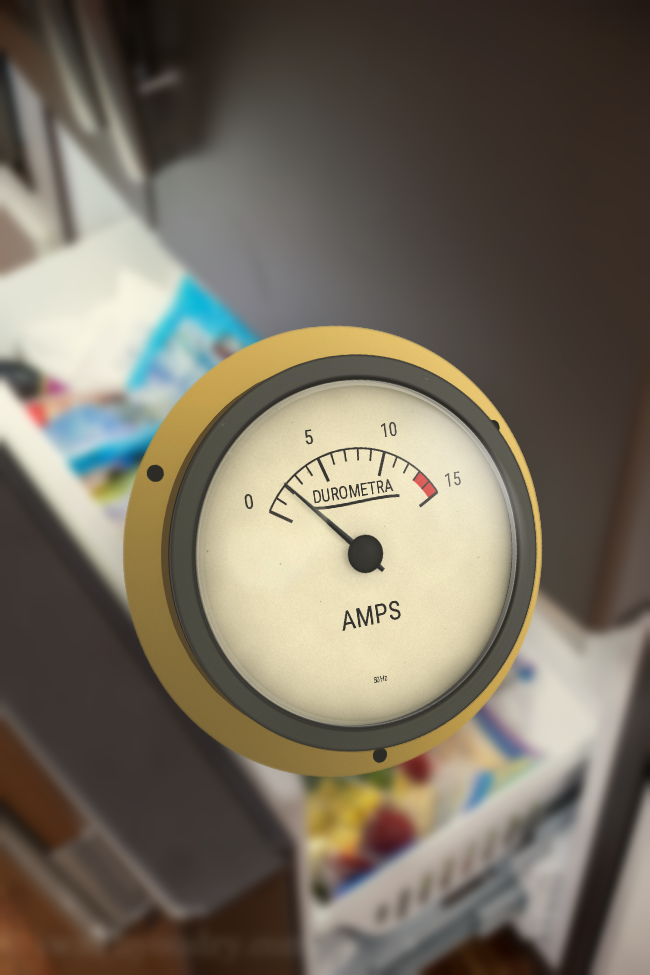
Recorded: {"value": 2, "unit": "A"}
